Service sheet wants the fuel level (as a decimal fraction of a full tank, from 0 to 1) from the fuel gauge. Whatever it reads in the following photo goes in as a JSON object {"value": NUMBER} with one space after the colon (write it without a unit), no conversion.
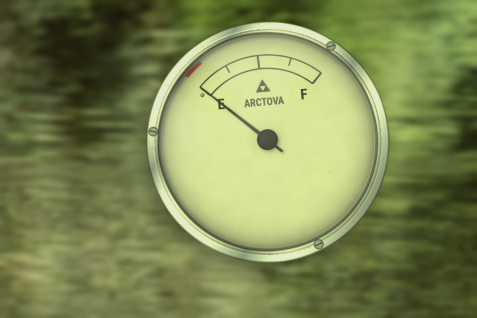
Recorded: {"value": 0}
